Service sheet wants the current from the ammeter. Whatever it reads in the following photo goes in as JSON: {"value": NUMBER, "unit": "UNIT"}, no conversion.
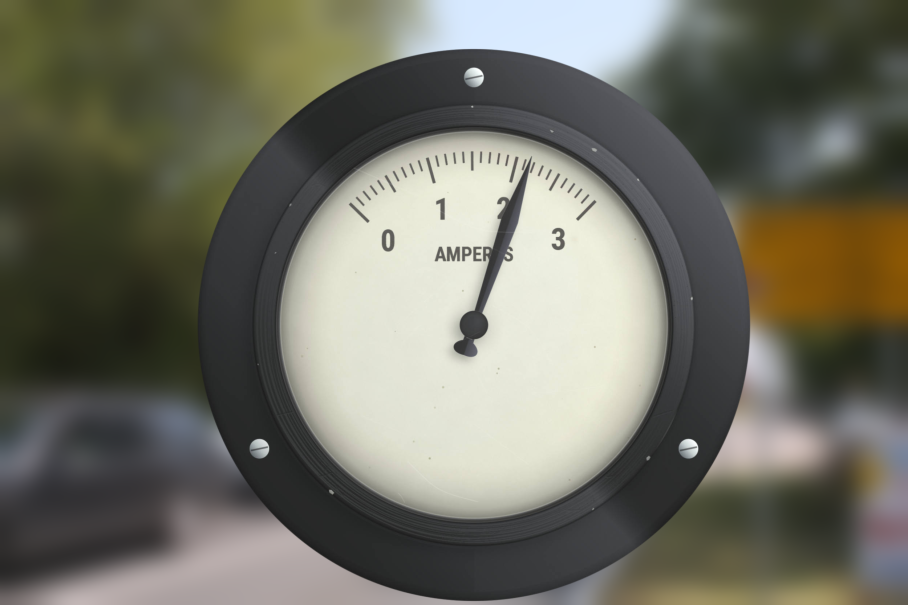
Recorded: {"value": 2.15, "unit": "A"}
